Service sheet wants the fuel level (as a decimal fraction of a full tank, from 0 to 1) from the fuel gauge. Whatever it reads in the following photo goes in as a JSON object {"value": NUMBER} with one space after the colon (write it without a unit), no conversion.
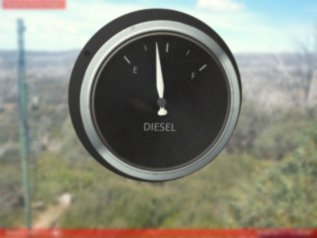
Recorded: {"value": 0.375}
